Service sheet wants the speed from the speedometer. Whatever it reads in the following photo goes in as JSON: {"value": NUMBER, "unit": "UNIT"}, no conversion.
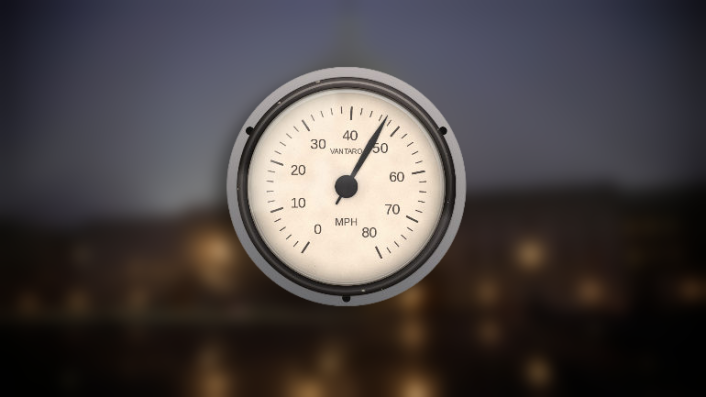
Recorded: {"value": 47, "unit": "mph"}
